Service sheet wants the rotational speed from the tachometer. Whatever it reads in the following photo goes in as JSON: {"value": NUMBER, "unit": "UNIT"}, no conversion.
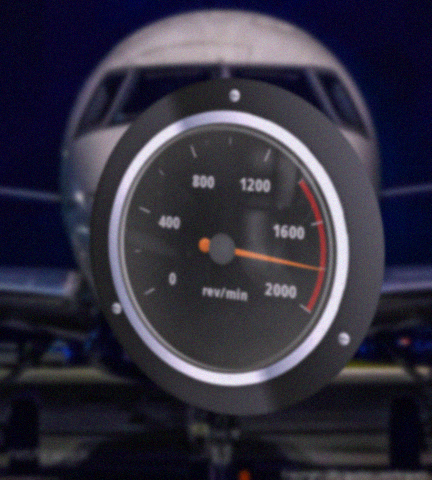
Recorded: {"value": 1800, "unit": "rpm"}
